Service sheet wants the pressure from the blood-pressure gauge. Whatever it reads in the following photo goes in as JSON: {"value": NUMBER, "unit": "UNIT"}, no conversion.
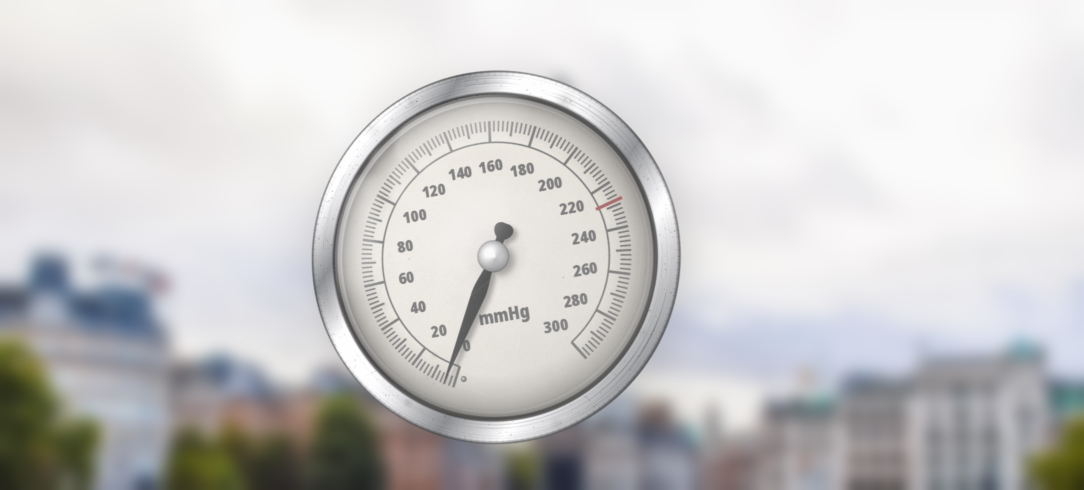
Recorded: {"value": 4, "unit": "mmHg"}
